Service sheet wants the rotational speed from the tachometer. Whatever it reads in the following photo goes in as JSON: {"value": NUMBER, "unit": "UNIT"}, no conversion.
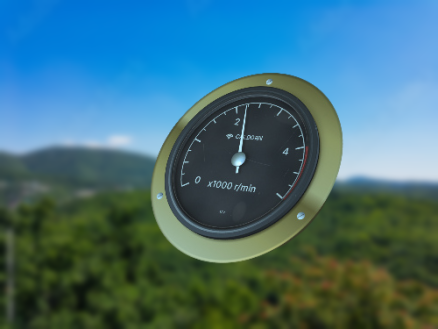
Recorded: {"value": 2250, "unit": "rpm"}
